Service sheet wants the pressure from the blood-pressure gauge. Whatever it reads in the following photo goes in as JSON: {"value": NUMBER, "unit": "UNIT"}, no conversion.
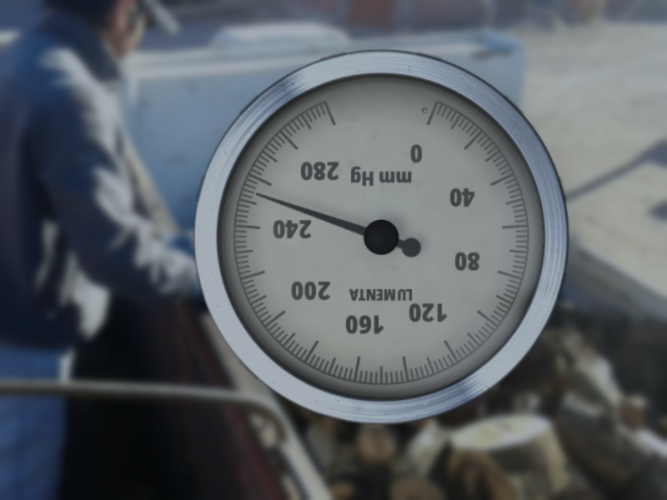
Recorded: {"value": 254, "unit": "mmHg"}
